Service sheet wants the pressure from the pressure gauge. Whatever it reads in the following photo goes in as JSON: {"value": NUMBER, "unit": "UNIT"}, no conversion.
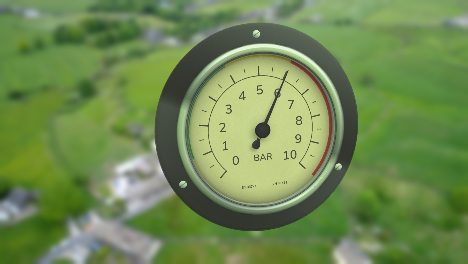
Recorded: {"value": 6, "unit": "bar"}
